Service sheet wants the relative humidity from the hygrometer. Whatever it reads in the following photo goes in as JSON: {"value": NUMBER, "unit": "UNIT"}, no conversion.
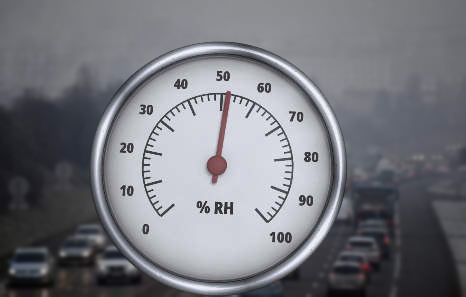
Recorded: {"value": 52, "unit": "%"}
